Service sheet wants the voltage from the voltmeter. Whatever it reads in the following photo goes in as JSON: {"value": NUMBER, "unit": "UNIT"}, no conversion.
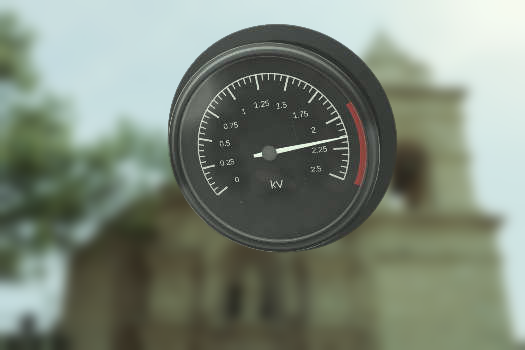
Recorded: {"value": 2.15, "unit": "kV"}
